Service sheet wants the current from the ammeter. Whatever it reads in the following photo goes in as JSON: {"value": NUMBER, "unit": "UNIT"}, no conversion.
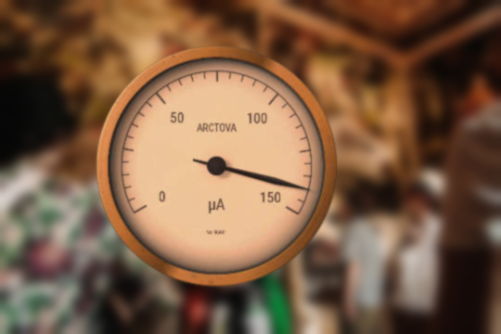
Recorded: {"value": 140, "unit": "µA"}
